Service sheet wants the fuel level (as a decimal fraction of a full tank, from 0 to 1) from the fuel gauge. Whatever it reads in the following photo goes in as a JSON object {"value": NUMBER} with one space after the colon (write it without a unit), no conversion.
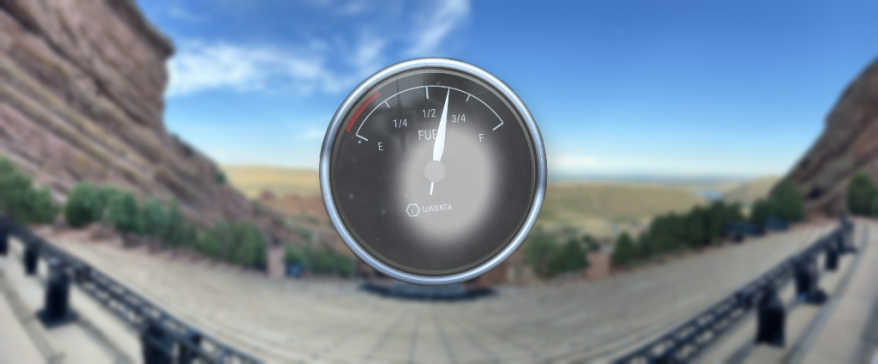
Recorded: {"value": 0.625}
